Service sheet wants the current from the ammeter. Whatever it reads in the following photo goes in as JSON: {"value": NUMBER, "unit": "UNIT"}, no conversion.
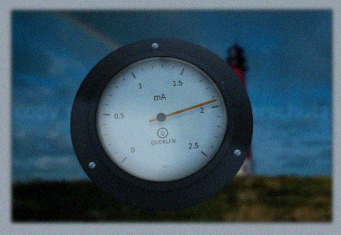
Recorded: {"value": 1.95, "unit": "mA"}
